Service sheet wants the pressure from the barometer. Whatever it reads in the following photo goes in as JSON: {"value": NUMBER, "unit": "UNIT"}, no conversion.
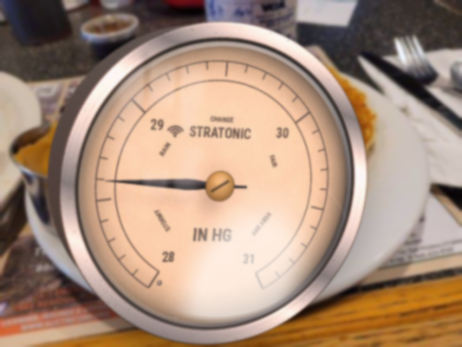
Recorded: {"value": 28.6, "unit": "inHg"}
